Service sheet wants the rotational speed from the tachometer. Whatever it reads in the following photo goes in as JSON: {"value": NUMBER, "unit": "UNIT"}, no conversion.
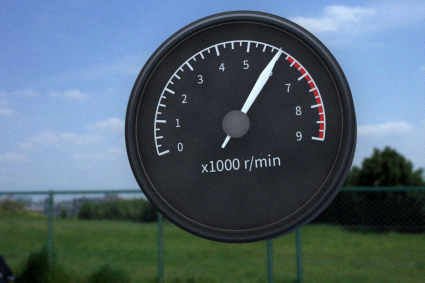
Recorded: {"value": 6000, "unit": "rpm"}
